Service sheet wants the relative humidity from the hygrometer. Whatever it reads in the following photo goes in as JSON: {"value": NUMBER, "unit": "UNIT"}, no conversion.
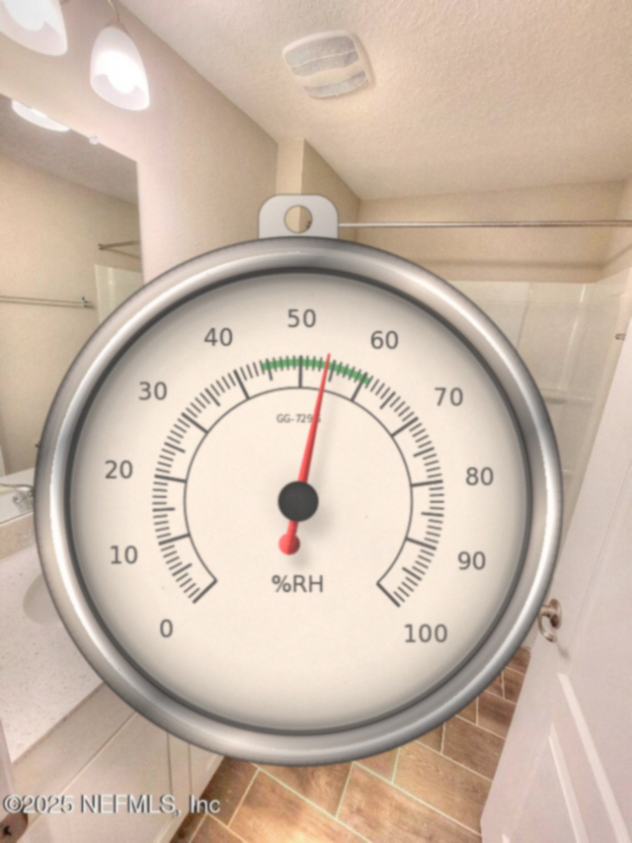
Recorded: {"value": 54, "unit": "%"}
